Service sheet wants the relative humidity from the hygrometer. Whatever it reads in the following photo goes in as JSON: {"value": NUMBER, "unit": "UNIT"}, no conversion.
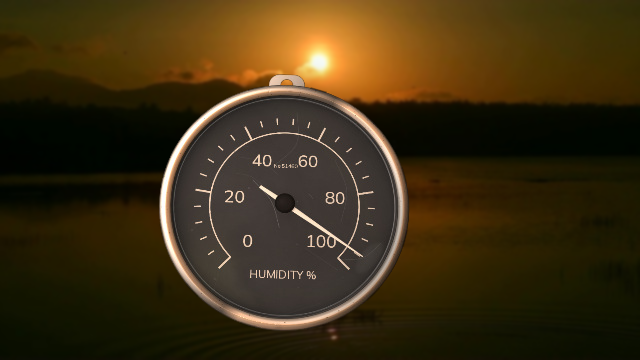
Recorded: {"value": 96, "unit": "%"}
